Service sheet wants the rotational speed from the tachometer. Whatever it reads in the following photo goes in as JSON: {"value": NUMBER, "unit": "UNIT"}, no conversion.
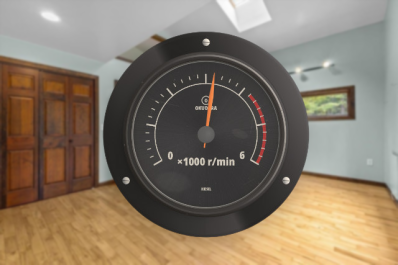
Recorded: {"value": 3200, "unit": "rpm"}
